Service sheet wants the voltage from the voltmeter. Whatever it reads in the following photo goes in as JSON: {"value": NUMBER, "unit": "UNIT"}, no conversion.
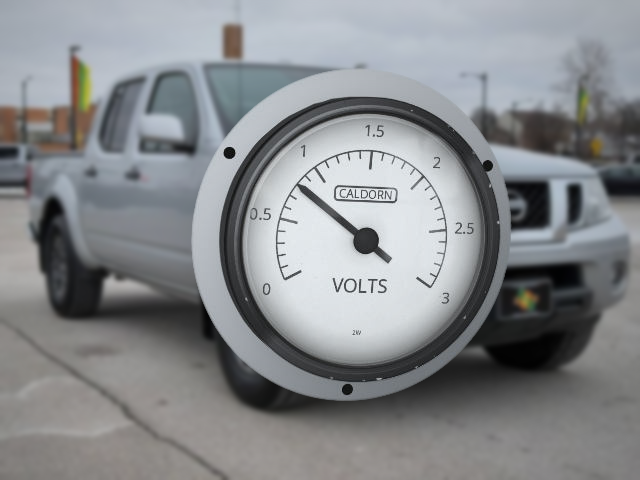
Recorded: {"value": 0.8, "unit": "V"}
